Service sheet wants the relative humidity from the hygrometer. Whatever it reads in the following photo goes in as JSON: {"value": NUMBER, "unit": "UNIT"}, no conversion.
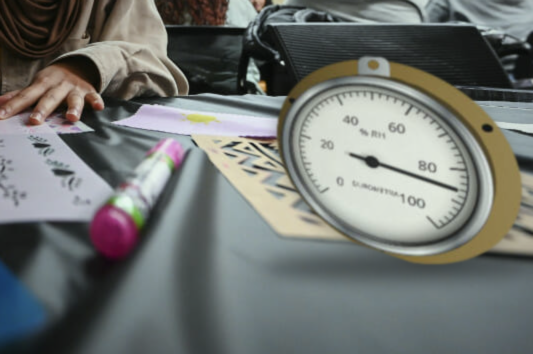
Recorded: {"value": 86, "unit": "%"}
